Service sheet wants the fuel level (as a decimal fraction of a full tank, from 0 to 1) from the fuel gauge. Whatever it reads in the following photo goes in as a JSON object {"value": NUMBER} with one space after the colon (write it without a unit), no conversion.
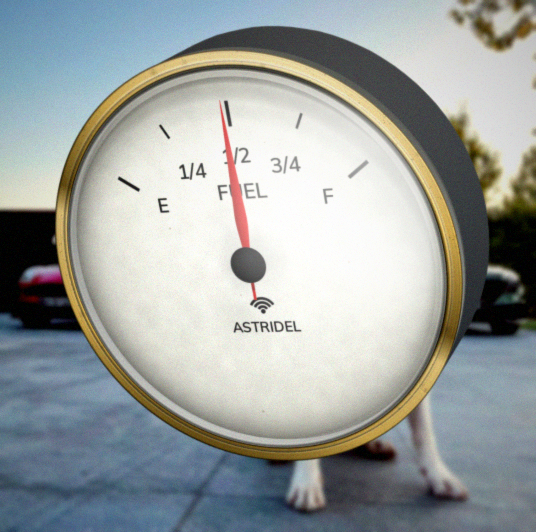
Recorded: {"value": 0.5}
